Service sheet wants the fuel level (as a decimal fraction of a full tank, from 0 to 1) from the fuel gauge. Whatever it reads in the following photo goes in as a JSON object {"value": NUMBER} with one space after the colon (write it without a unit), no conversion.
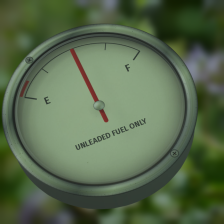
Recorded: {"value": 0.5}
